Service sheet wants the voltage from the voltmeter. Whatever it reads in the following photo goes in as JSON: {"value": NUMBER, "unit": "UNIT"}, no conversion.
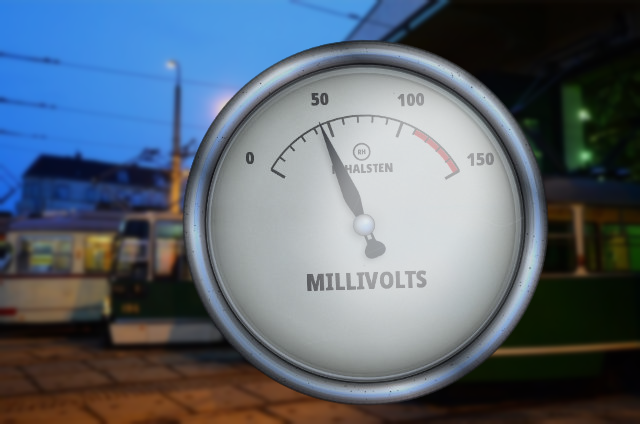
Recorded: {"value": 45, "unit": "mV"}
